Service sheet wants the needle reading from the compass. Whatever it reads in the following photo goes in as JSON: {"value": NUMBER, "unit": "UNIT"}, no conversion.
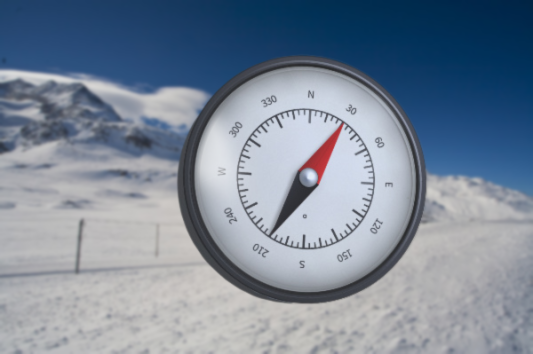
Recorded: {"value": 30, "unit": "°"}
